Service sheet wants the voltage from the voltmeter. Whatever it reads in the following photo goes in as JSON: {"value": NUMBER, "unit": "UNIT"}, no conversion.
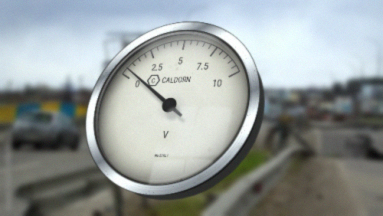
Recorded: {"value": 0.5, "unit": "V"}
